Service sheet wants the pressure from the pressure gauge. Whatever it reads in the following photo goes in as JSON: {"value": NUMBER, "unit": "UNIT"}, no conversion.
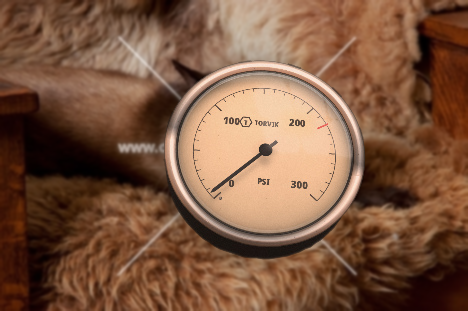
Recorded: {"value": 5, "unit": "psi"}
